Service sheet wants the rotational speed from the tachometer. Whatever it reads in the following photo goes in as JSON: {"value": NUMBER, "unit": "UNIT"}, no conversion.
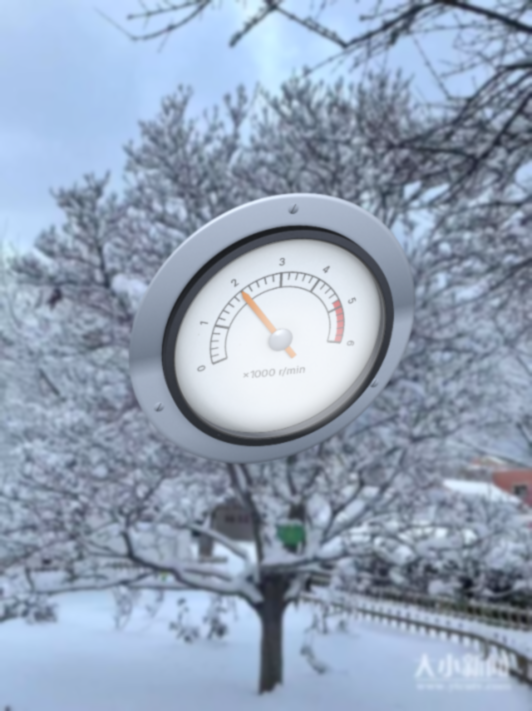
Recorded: {"value": 2000, "unit": "rpm"}
